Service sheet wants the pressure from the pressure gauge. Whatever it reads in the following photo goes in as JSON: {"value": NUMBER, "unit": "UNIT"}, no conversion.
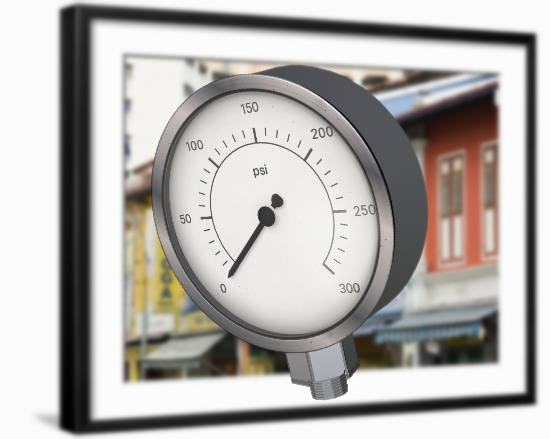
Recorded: {"value": 0, "unit": "psi"}
